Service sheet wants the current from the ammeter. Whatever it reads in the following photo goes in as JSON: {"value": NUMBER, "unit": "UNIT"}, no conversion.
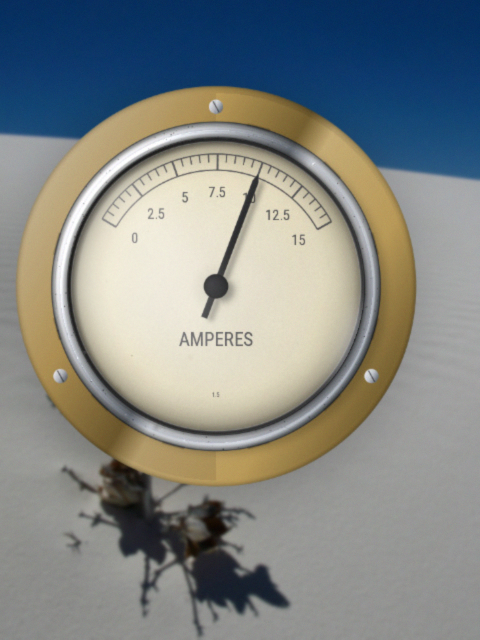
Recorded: {"value": 10, "unit": "A"}
